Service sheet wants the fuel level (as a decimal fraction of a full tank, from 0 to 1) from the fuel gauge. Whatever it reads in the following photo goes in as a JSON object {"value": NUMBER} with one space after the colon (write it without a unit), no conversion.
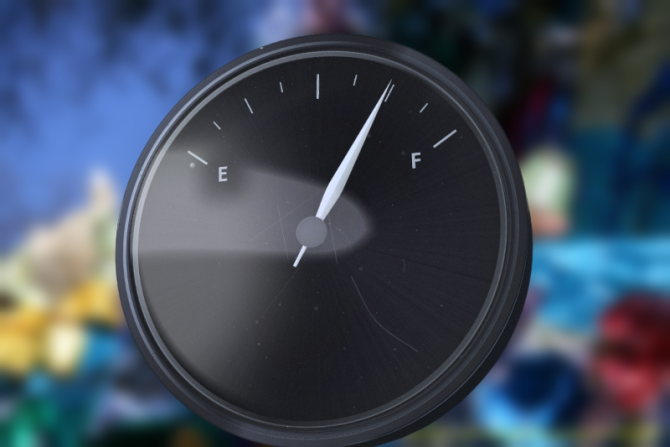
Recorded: {"value": 0.75}
